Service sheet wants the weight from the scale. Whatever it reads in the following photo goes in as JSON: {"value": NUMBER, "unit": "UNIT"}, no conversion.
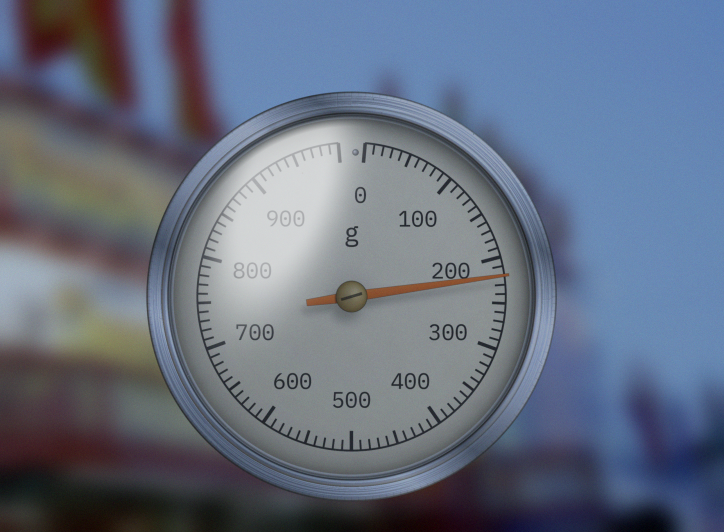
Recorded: {"value": 220, "unit": "g"}
